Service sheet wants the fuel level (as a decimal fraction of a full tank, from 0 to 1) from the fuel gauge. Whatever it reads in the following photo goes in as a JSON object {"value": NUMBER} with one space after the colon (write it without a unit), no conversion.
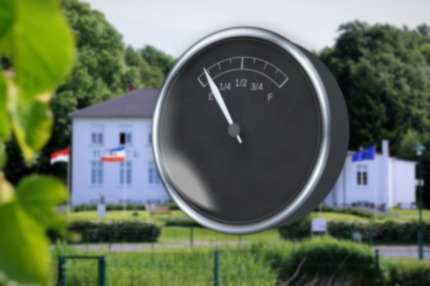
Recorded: {"value": 0.125}
